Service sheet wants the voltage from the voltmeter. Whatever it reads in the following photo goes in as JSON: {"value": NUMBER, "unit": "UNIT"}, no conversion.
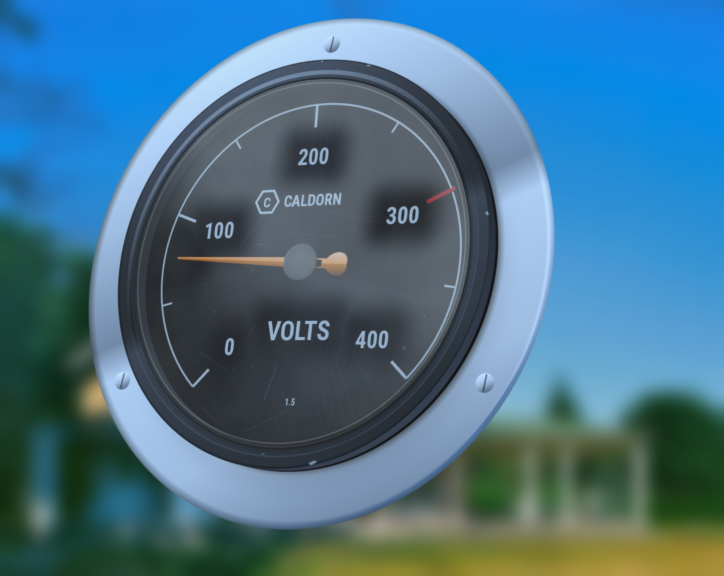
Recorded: {"value": 75, "unit": "V"}
